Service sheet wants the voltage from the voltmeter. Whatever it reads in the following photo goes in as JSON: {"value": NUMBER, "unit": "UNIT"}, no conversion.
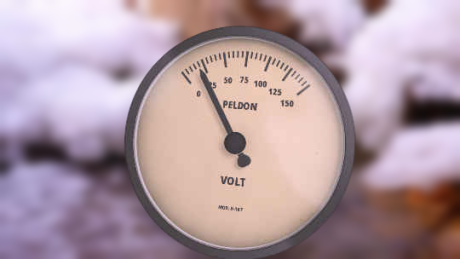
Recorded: {"value": 20, "unit": "V"}
